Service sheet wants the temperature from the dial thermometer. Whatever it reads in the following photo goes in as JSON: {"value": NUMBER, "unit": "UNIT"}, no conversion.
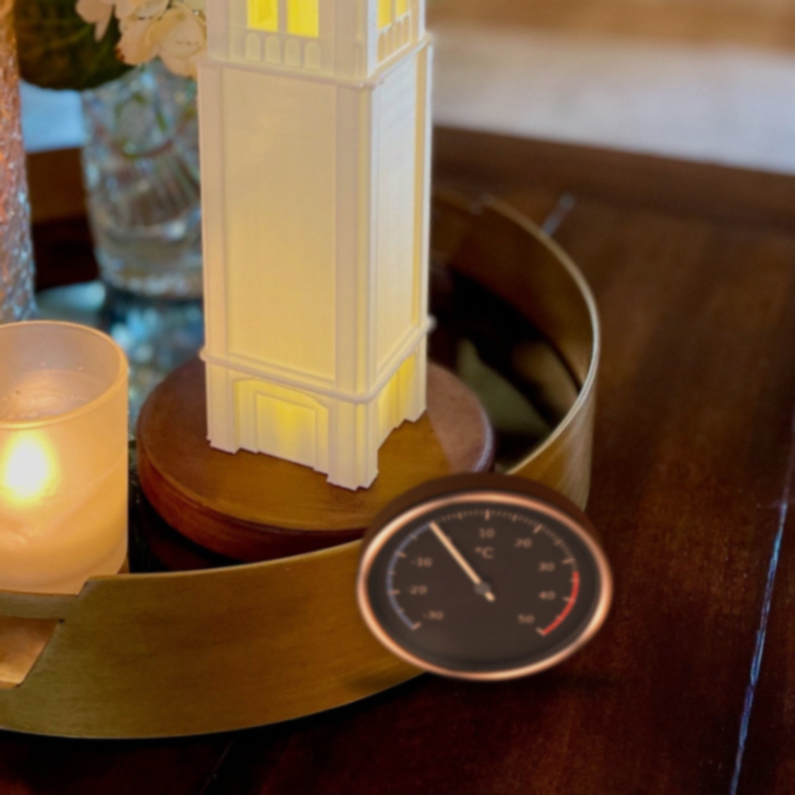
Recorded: {"value": 0, "unit": "°C"}
